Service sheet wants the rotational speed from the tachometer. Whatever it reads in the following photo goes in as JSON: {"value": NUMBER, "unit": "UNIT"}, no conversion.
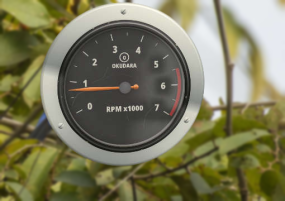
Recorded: {"value": 750, "unit": "rpm"}
